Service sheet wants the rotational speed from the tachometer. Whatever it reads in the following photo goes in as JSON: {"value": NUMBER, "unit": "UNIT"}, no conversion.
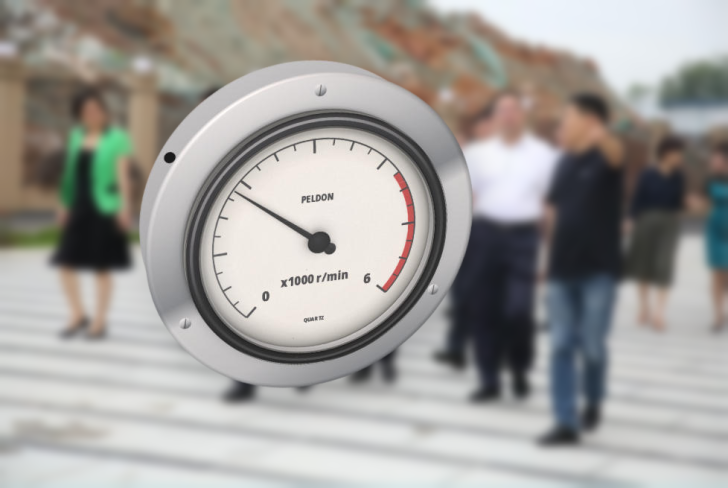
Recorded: {"value": 1875, "unit": "rpm"}
